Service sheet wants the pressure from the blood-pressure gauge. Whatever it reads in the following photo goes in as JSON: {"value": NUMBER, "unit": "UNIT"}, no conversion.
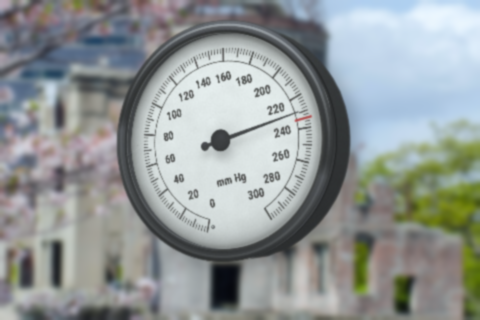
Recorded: {"value": 230, "unit": "mmHg"}
